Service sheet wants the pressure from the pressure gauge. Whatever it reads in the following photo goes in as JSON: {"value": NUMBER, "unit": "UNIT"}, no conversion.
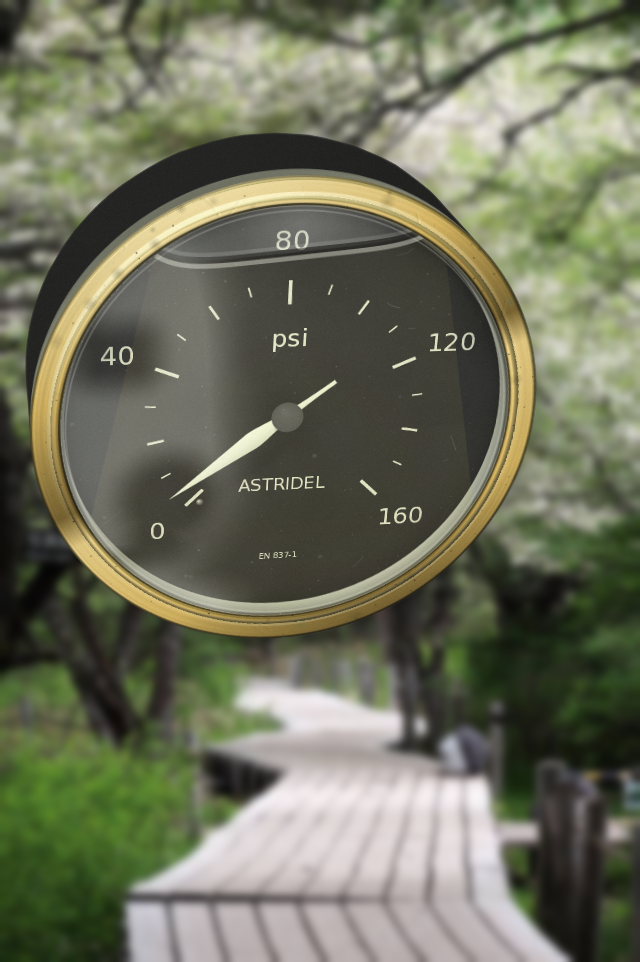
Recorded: {"value": 5, "unit": "psi"}
